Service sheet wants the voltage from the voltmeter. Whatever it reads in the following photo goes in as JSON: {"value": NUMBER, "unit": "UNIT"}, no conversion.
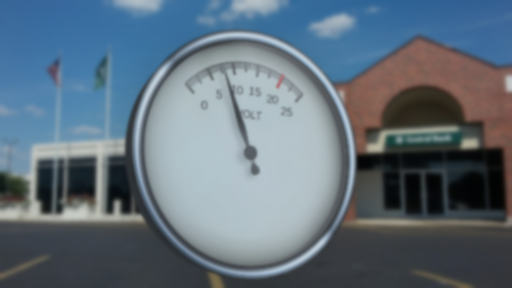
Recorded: {"value": 7.5, "unit": "V"}
